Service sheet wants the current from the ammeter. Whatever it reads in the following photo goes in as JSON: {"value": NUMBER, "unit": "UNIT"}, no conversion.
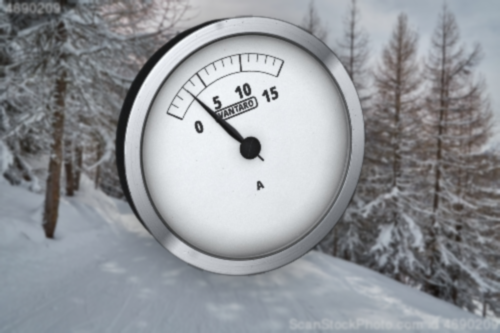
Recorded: {"value": 3, "unit": "A"}
